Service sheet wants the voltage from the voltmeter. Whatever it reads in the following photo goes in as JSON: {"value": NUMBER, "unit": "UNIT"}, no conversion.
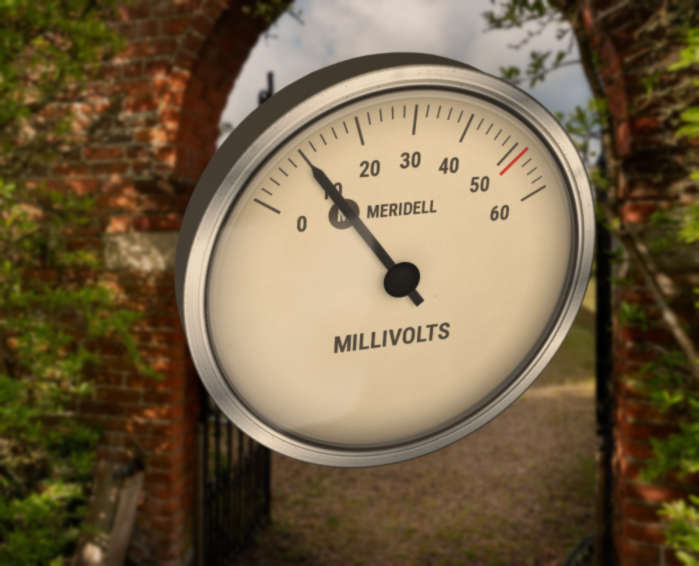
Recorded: {"value": 10, "unit": "mV"}
